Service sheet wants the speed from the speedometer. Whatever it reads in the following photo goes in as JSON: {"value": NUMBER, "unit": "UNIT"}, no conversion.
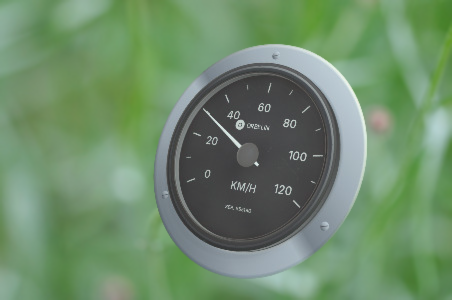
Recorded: {"value": 30, "unit": "km/h"}
